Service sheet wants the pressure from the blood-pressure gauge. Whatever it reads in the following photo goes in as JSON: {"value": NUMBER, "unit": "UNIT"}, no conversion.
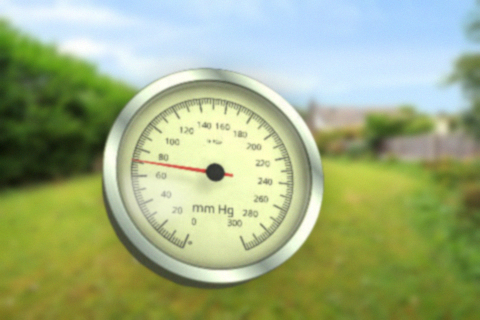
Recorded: {"value": 70, "unit": "mmHg"}
